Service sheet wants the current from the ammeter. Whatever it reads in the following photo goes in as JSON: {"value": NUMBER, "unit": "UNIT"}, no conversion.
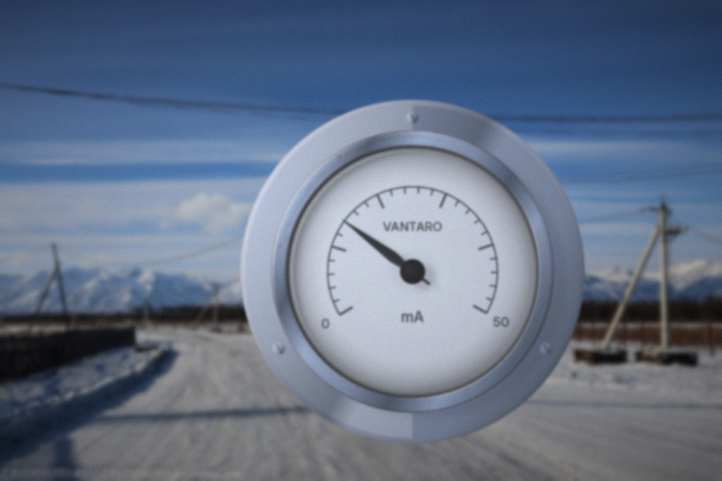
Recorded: {"value": 14, "unit": "mA"}
